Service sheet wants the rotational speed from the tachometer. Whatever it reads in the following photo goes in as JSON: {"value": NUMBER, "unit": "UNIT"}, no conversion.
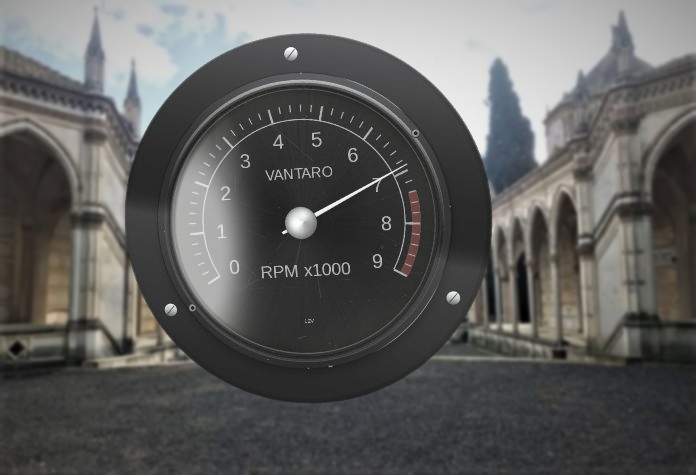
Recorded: {"value": 6900, "unit": "rpm"}
